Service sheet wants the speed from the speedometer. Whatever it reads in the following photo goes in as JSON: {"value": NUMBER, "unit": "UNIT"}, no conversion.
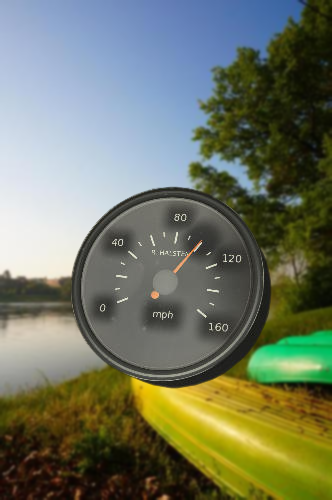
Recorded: {"value": 100, "unit": "mph"}
